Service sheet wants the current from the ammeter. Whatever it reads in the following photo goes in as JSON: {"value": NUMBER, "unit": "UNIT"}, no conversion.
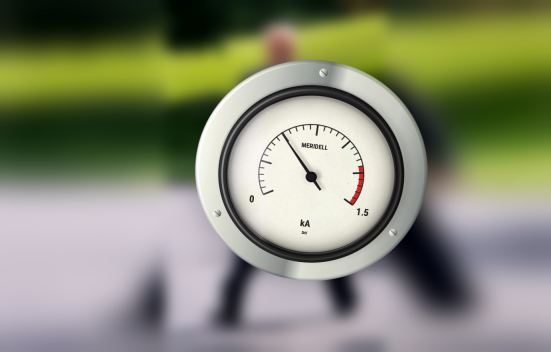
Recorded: {"value": 0.5, "unit": "kA"}
